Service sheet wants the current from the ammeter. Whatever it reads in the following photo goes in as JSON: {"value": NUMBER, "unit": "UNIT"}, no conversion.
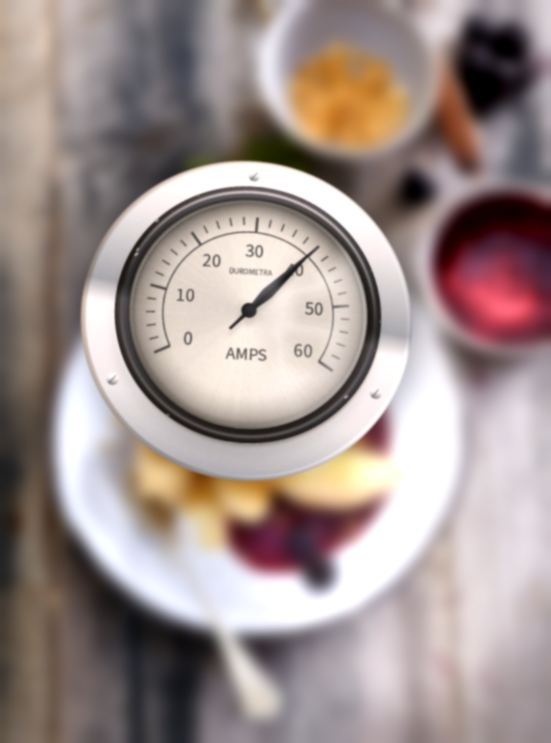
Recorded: {"value": 40, "unit": "A"}
